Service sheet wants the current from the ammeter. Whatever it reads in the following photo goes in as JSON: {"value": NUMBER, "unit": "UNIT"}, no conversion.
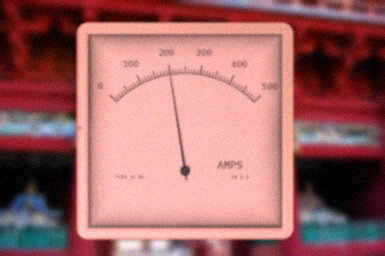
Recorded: {"value": 200, "unit": "A"}
